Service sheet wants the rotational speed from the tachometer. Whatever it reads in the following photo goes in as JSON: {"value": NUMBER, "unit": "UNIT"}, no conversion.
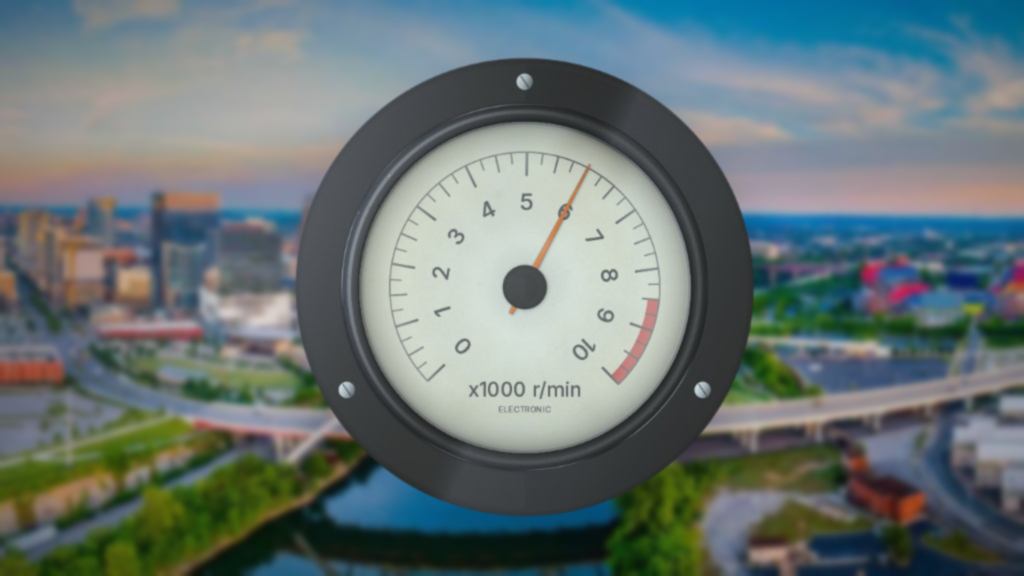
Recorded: {"value": 6000, "unit": "rpm"}
